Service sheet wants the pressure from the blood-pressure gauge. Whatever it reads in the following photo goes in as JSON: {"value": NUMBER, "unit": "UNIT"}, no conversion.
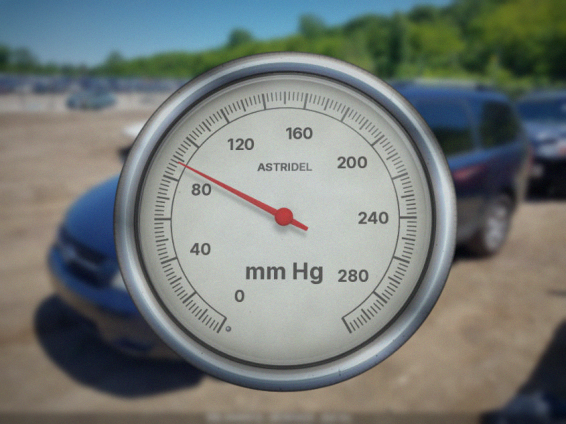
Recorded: {"value": 88, "unit": "mmHg"}
